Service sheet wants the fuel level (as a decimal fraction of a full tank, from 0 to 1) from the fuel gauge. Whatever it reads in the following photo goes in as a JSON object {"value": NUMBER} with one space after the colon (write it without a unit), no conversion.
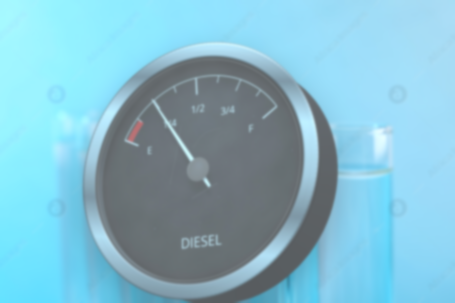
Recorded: {"value": 0.25}
